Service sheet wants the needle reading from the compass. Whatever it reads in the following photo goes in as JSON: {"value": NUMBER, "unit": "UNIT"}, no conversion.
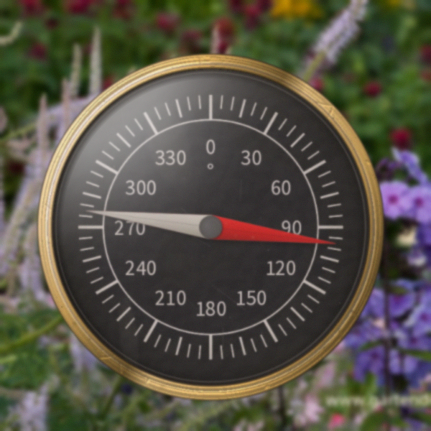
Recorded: {"value": 97.5, "unit": "°"}
